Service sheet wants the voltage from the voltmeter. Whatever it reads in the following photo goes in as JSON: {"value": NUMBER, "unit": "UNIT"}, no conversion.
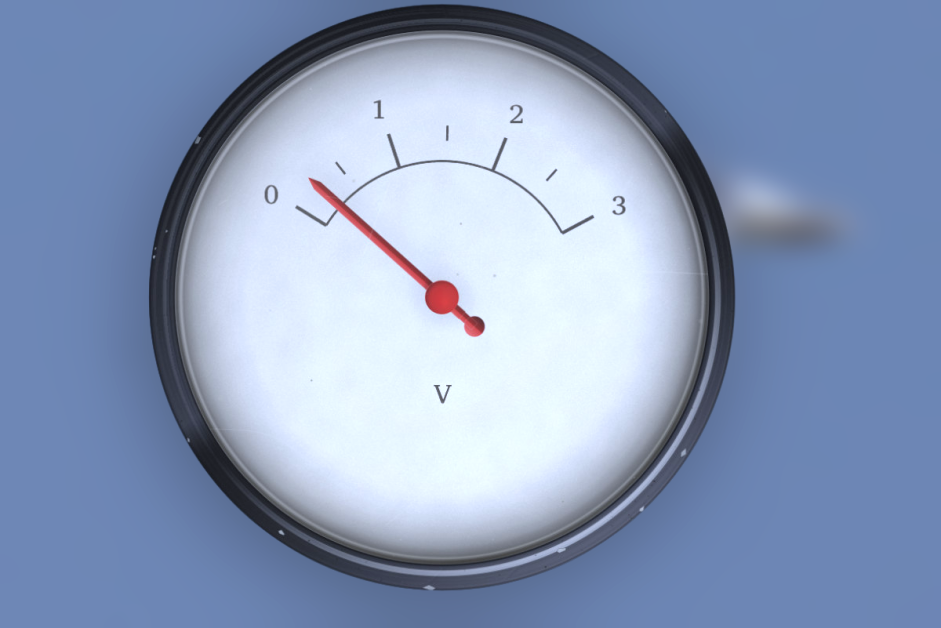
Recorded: {"value": 0.25, "unit": "V"}
